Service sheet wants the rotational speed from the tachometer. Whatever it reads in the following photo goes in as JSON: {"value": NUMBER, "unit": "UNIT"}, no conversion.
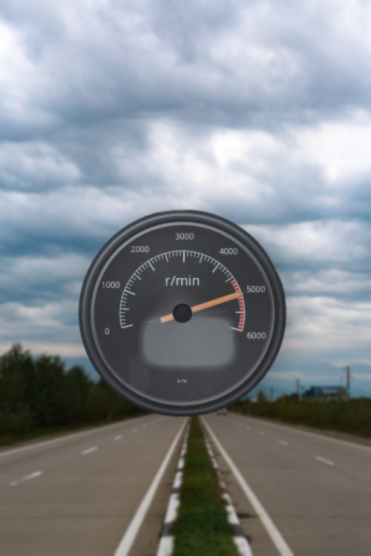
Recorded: {"value": 5000, "unit": "rpm"}
